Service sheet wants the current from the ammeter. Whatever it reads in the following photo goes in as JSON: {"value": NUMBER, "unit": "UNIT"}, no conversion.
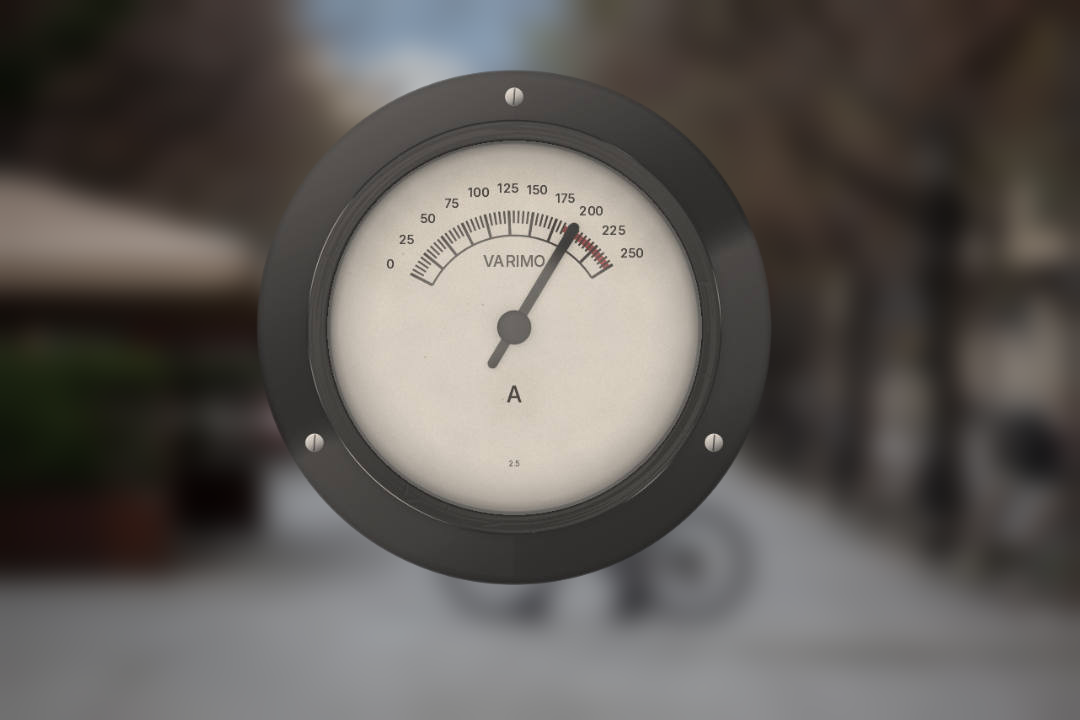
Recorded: {"value": 195, "unit": "A"}
